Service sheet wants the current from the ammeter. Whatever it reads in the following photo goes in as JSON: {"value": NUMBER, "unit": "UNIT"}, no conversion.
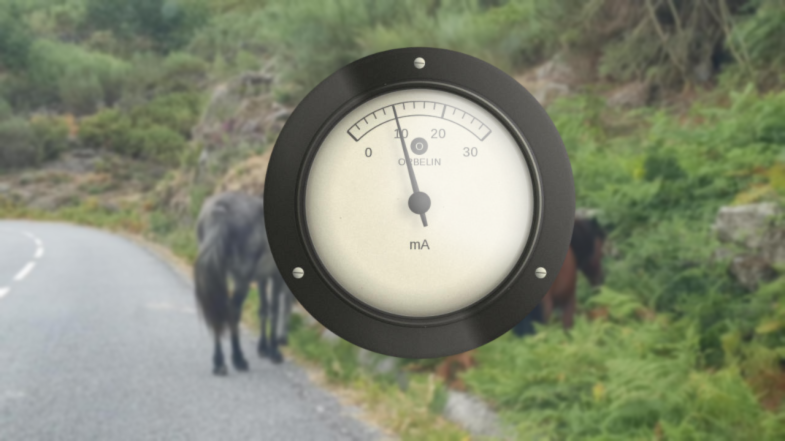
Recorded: {"value": 10, "unit": "mA"}
